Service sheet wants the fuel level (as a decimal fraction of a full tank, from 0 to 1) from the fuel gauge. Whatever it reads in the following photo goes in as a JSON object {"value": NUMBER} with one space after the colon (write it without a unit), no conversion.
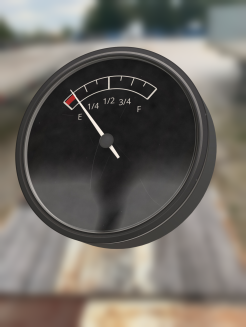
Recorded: {"value": 0.125}
